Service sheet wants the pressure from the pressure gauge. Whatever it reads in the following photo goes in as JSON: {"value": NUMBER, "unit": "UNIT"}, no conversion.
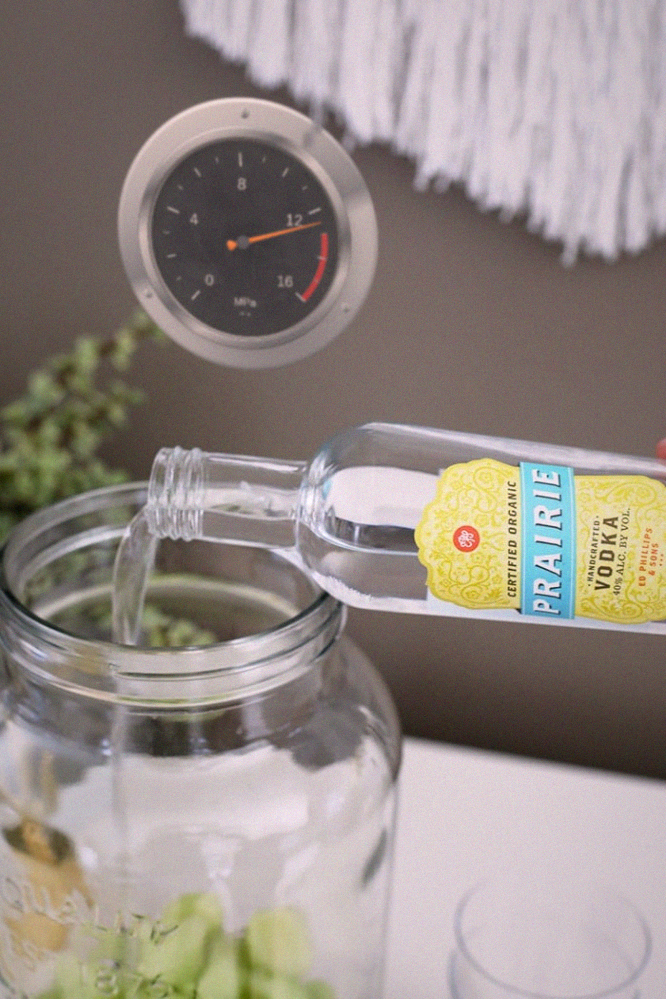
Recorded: {"value": 12.5, "unit": "MPa"}
